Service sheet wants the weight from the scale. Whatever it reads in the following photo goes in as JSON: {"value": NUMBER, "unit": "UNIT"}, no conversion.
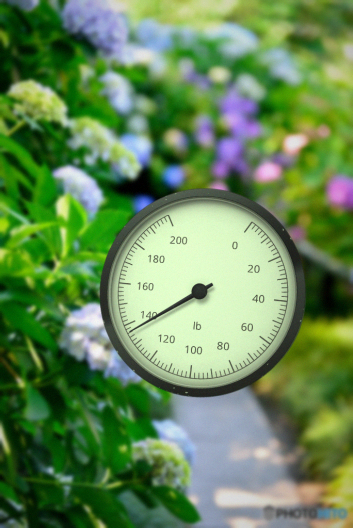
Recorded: {"value": 136, "unit": "lb"}
